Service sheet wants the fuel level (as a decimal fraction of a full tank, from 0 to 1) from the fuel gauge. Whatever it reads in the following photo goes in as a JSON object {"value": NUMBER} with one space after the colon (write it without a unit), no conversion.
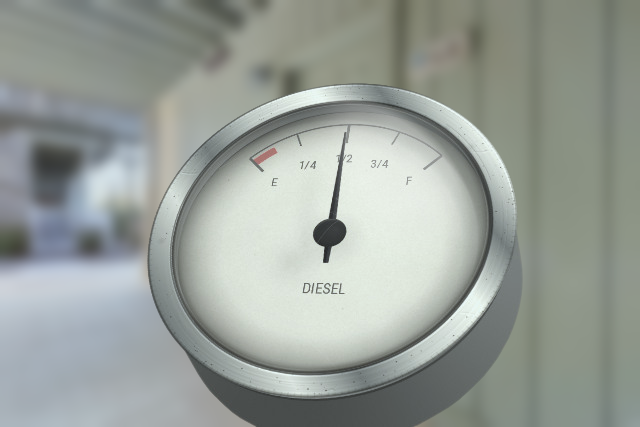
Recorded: {"value": 0.5}
